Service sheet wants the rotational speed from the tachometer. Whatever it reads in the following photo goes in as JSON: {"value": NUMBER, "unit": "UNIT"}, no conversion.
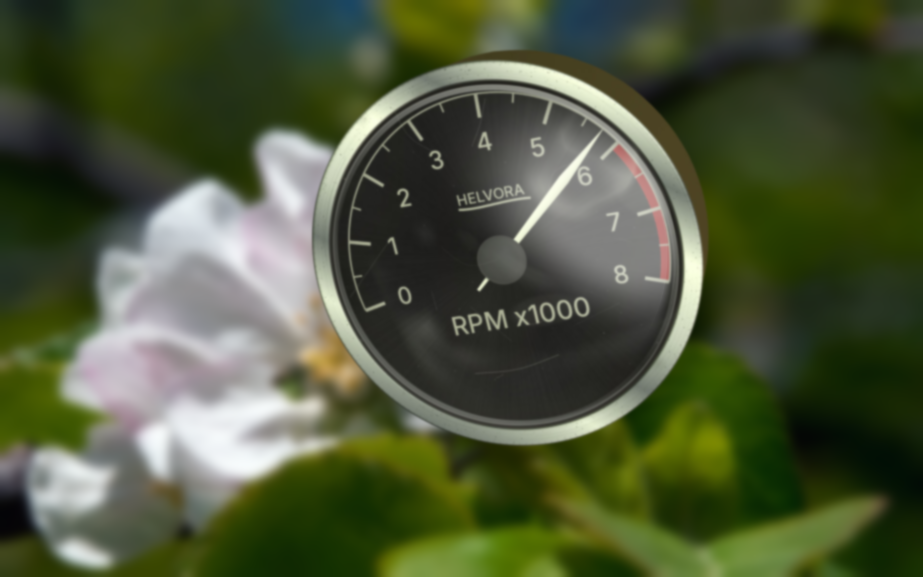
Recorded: {"value": 5750, "unit": "rpm"}
